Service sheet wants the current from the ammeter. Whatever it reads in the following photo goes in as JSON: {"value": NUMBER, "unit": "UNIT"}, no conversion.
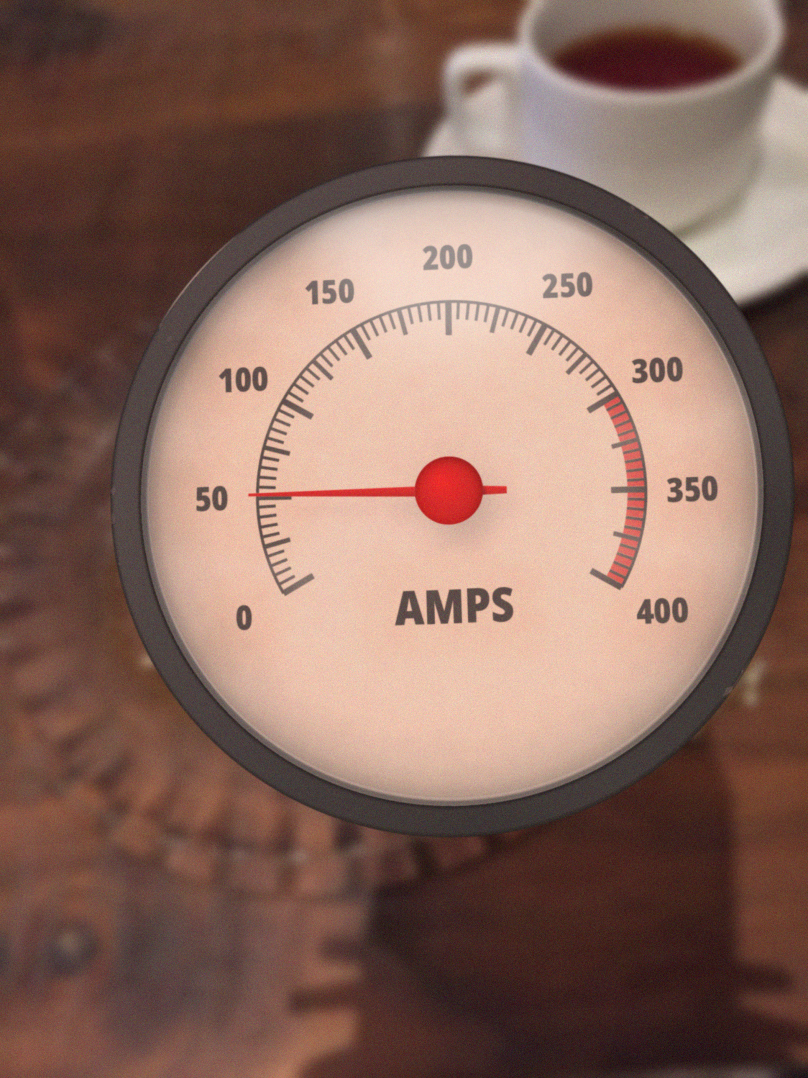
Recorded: {"value": 50, "unit": "A"}
